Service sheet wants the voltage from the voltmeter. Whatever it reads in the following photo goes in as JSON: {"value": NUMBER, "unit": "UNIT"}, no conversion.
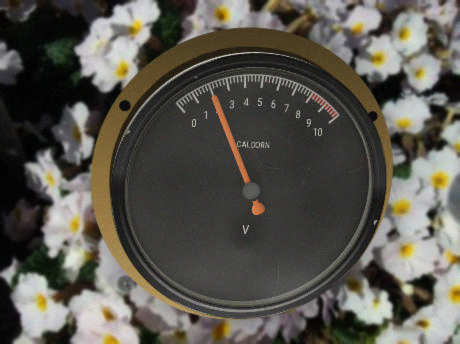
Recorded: {"value": 2, "unit": "V"}
